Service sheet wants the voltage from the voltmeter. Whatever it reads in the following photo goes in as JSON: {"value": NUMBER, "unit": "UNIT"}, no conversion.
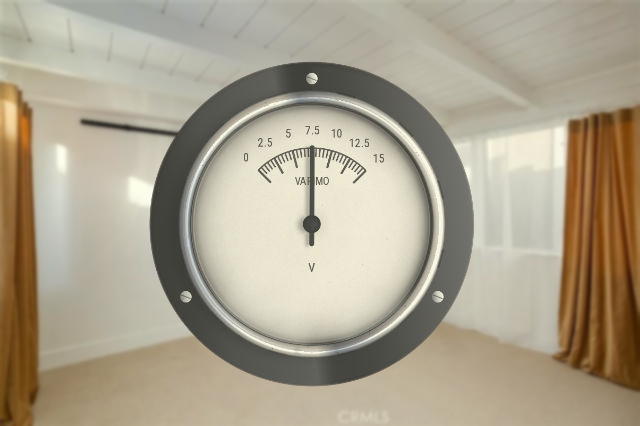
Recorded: {"value": 7.5, "unit": "V"}
